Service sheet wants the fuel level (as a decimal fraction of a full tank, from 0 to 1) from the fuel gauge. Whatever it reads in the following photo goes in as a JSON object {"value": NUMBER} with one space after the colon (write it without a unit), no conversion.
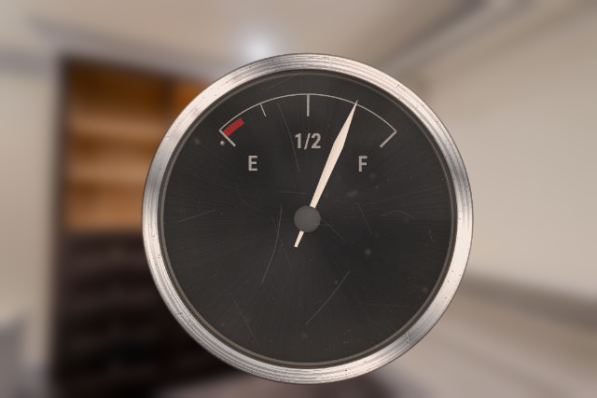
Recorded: {"value": 0.75}
